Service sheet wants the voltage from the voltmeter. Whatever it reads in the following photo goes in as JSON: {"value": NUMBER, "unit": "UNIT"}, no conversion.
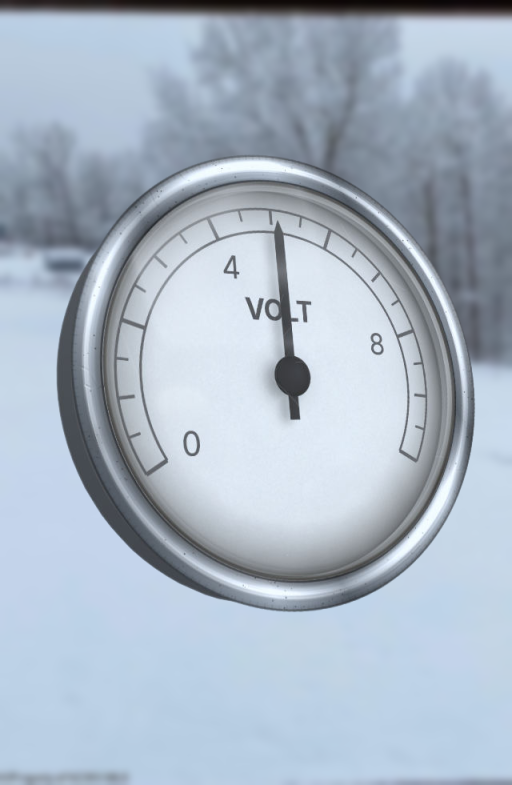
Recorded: {"value": 5, "unit": "V"}
